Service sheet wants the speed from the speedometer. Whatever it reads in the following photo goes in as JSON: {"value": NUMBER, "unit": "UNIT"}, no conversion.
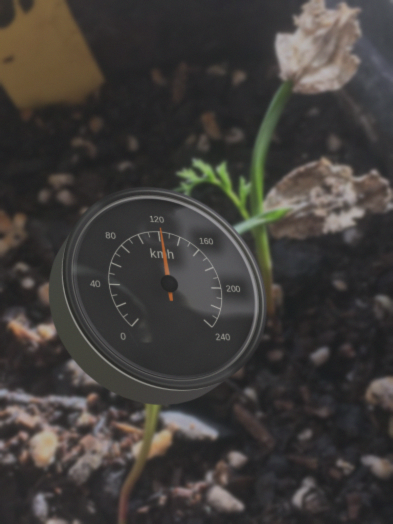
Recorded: {"value": 120, "unit": "km/h"}
